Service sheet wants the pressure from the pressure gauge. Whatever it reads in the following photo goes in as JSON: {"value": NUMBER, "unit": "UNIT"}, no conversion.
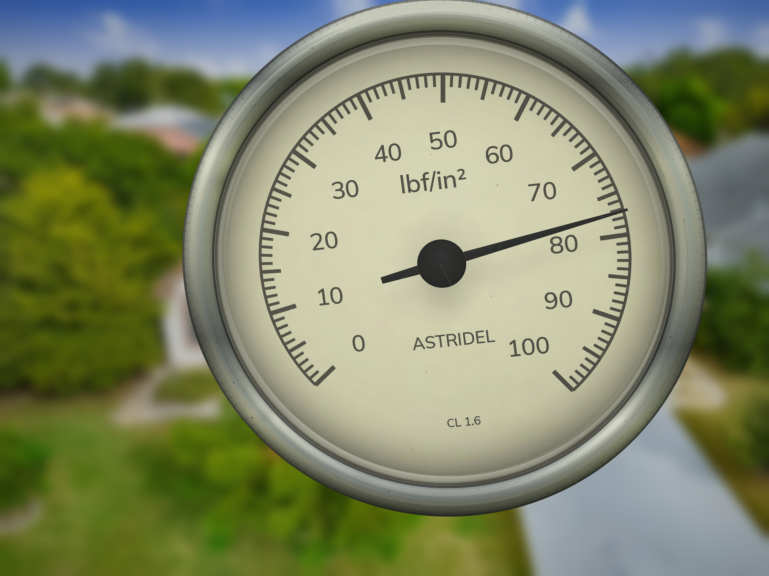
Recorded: {"value": 77, "unit": "psi"}
